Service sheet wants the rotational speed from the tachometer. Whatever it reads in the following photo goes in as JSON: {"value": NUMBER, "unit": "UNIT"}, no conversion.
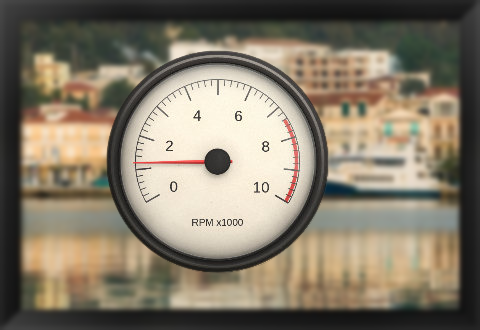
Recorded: {"value": 1200, "unit": "rpm"}
